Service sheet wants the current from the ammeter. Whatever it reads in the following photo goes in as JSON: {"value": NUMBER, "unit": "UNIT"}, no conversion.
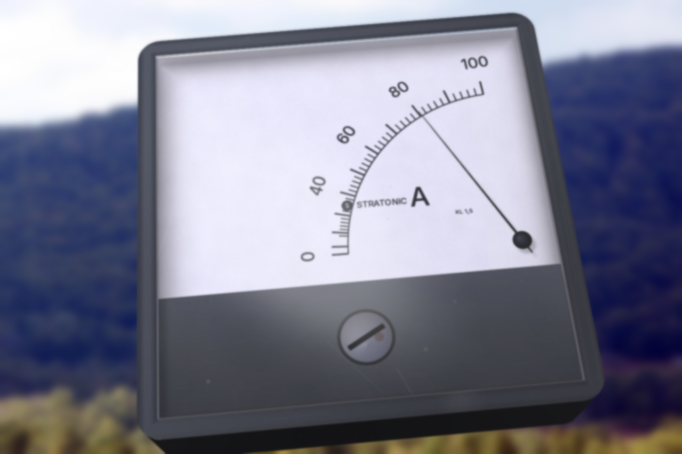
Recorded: {"value": 80, "unit": "A"}
